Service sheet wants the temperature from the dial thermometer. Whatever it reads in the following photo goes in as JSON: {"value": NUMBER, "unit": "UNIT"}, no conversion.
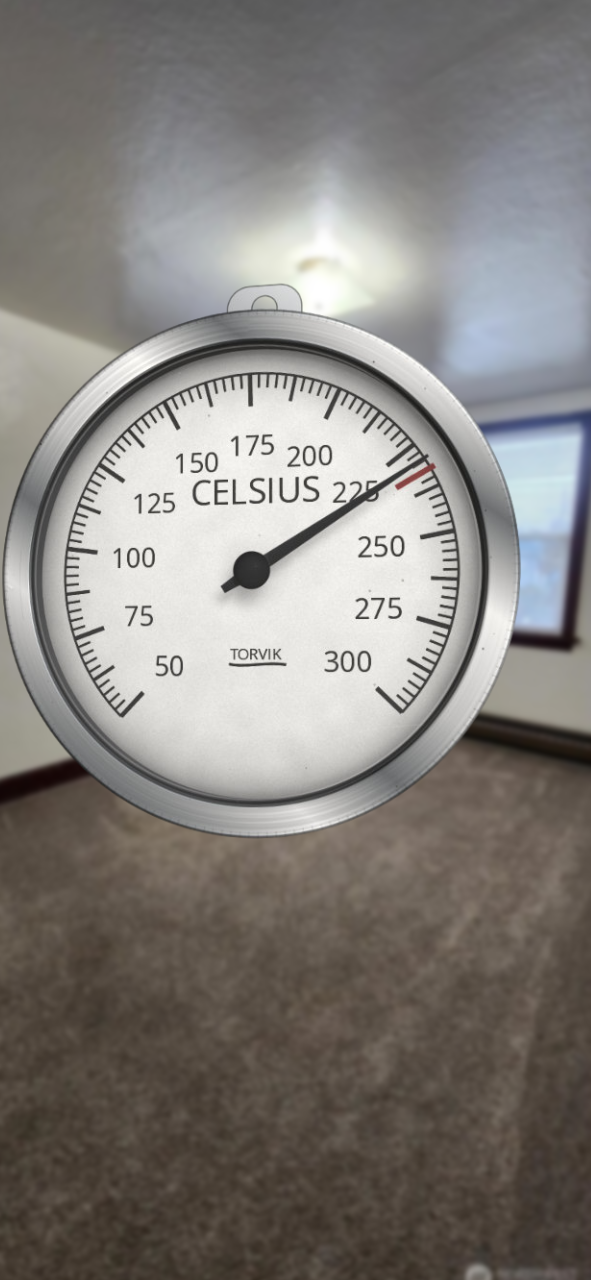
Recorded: {"value": 230, "unit": "°C"}
